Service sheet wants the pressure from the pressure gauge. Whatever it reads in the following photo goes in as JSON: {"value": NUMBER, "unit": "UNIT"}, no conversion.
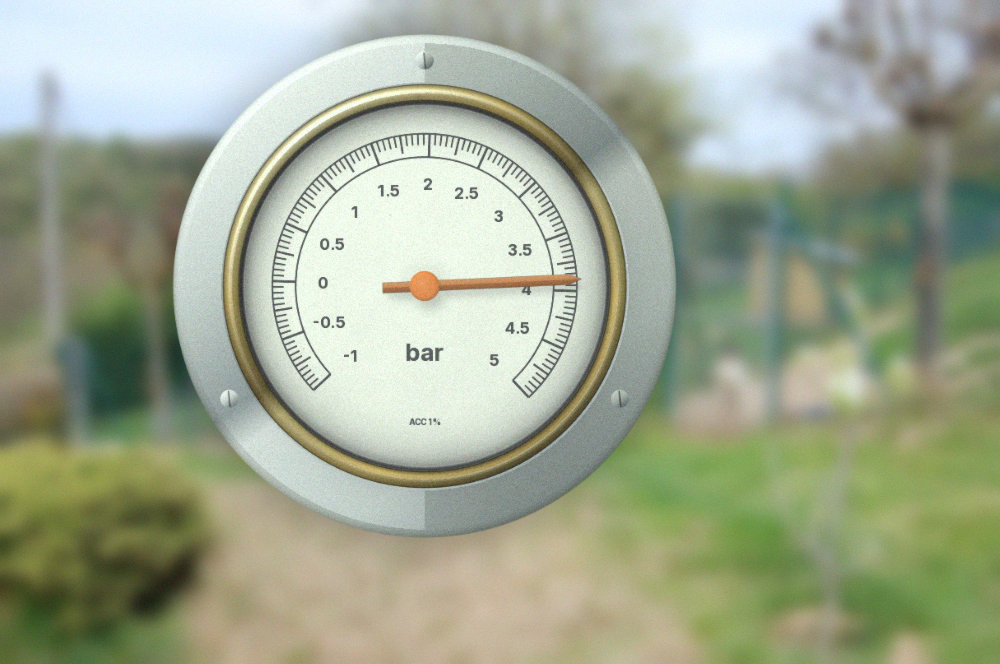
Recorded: {"value": 3.9, "unit": "bar"}
